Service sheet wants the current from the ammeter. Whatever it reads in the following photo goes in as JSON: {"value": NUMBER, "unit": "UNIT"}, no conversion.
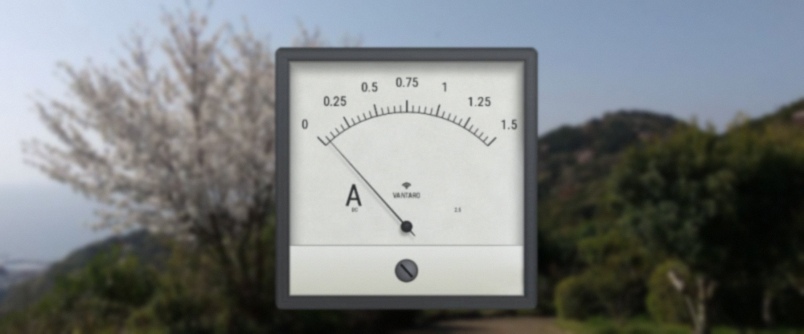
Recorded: {"value": 0.05, "unit": "A"}
